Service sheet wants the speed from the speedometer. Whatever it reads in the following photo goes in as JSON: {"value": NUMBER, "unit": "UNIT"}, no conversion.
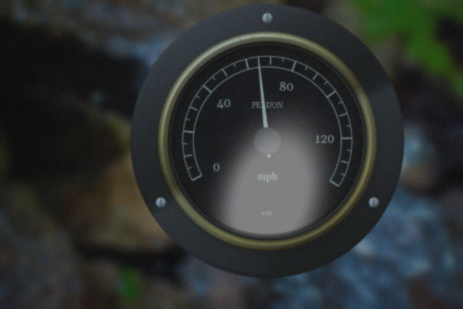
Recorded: {"value": 65, "unit": "mph"}
